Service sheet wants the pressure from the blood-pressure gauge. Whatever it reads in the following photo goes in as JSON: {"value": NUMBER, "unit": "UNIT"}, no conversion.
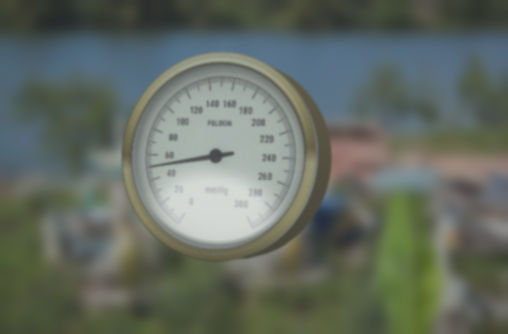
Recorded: {"value": 50, "unit": "mmHg"}
